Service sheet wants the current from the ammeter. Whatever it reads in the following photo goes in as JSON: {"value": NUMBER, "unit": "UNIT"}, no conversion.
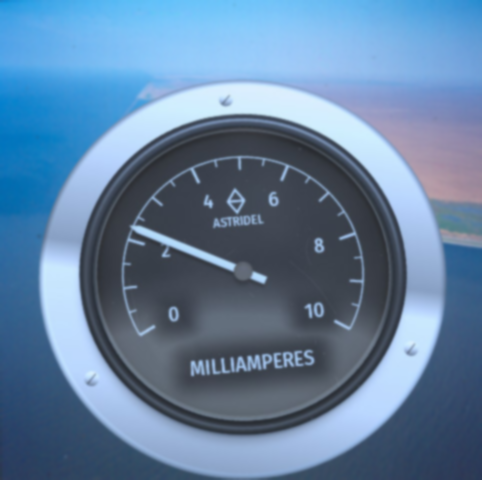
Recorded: {"value": 2.25, "unit": "mA"}
